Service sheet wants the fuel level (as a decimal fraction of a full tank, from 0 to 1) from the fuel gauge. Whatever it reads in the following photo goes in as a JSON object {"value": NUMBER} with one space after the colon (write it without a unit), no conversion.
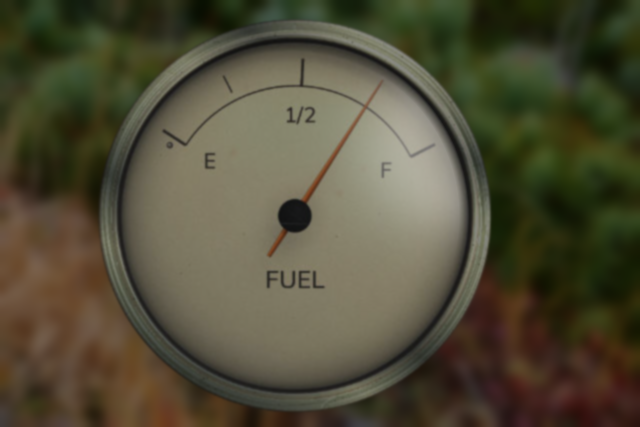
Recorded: {"value": 0.75}
